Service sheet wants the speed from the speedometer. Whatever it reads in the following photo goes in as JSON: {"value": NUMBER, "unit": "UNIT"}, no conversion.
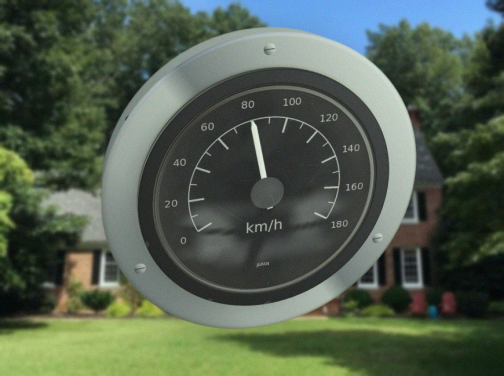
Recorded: {"value": 80, "unit": "km/h"}
